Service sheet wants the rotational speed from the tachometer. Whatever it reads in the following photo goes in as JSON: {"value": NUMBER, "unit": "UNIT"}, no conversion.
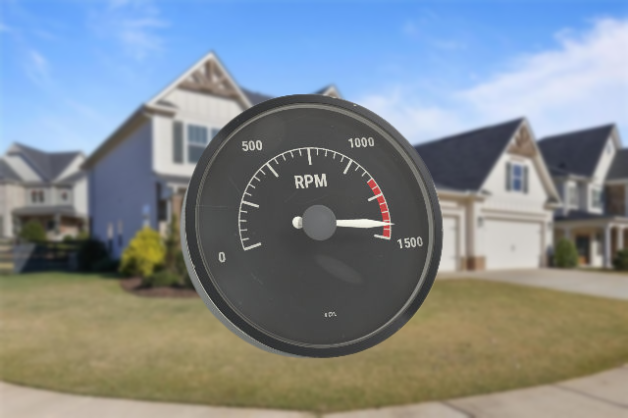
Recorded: {"value": 1425, "unit": "rpm"}
